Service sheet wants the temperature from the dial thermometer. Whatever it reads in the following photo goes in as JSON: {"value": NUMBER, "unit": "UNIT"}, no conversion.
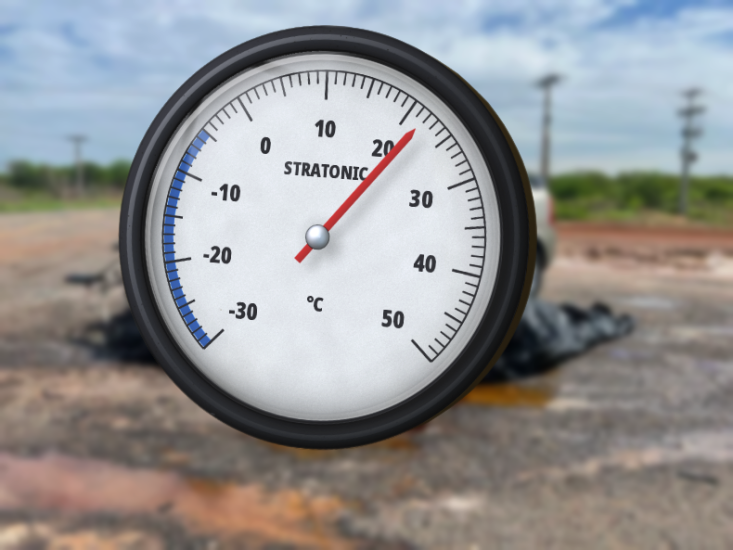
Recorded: {"value": 22, "unit": "°C"}
